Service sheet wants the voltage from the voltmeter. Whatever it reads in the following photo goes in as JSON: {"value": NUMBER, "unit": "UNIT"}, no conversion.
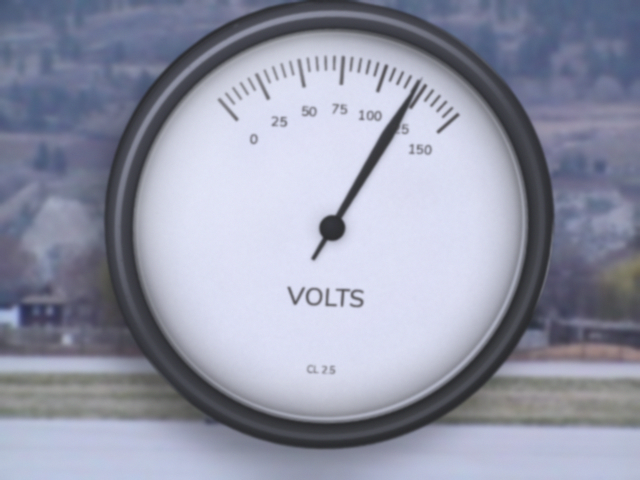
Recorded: {"value": 120, "unit": "V"}
